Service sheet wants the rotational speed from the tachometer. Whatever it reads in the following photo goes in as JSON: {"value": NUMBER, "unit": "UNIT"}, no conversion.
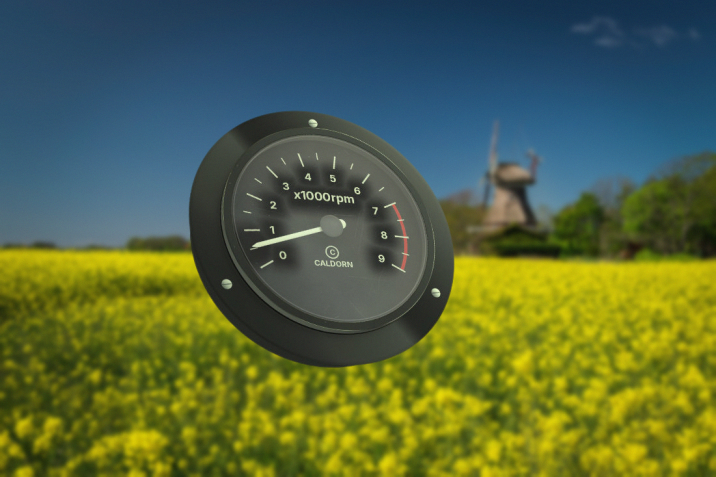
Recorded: {"value": 500, "unit": "rpm"}
